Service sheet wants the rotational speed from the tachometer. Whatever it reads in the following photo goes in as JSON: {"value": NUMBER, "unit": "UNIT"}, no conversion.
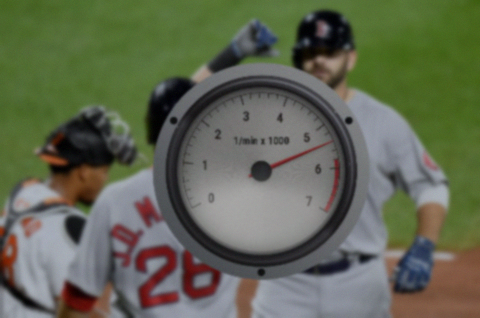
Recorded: {"value": 5400, "unit": "rpm"}
